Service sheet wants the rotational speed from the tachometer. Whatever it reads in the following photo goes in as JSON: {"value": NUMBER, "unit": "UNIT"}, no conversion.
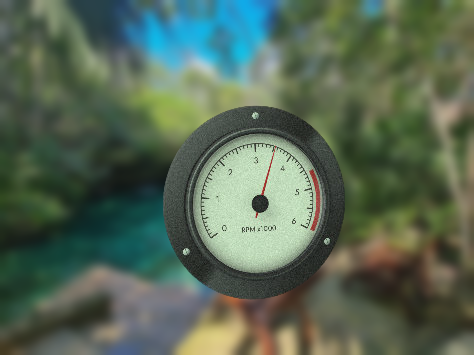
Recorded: {"value": 3500, "unit": "rpm"}
